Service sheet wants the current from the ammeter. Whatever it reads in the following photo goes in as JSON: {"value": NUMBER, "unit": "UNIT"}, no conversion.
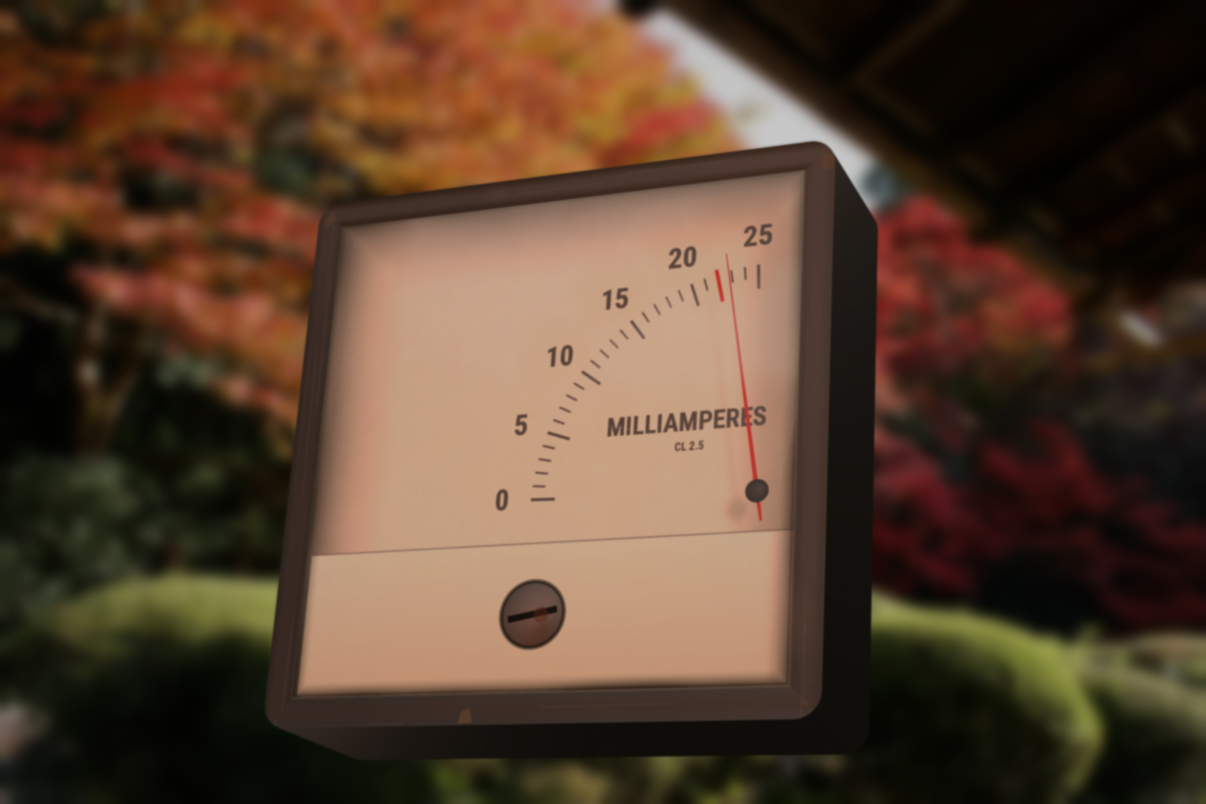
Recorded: {"value": 23, "unit": "mA"}
